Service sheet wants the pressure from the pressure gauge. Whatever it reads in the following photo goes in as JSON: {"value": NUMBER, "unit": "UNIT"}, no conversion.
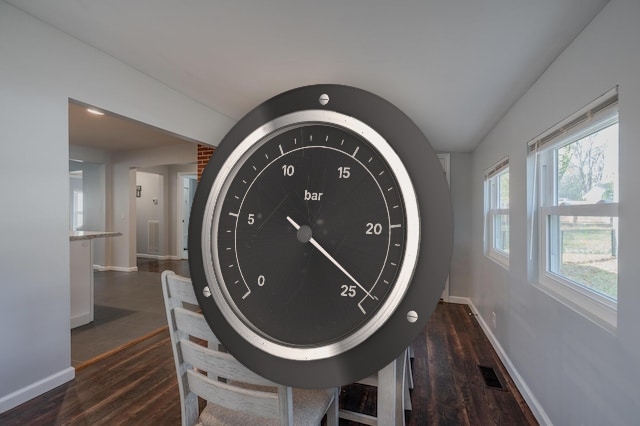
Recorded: {"value": 24, "unit": "bar"}
